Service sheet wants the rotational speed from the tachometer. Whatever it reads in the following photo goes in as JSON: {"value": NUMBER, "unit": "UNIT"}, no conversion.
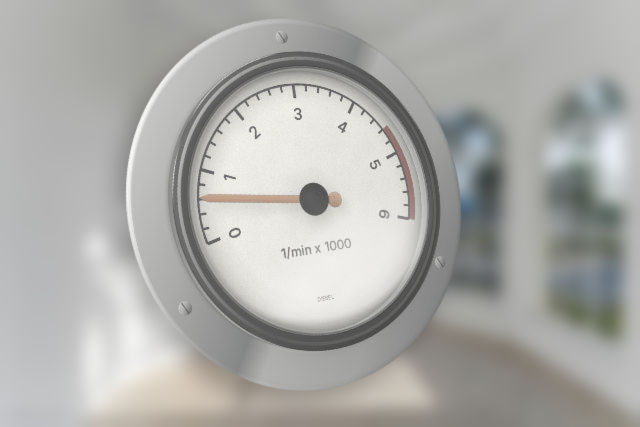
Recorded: {"value": 600, "unit": "rpm"}
